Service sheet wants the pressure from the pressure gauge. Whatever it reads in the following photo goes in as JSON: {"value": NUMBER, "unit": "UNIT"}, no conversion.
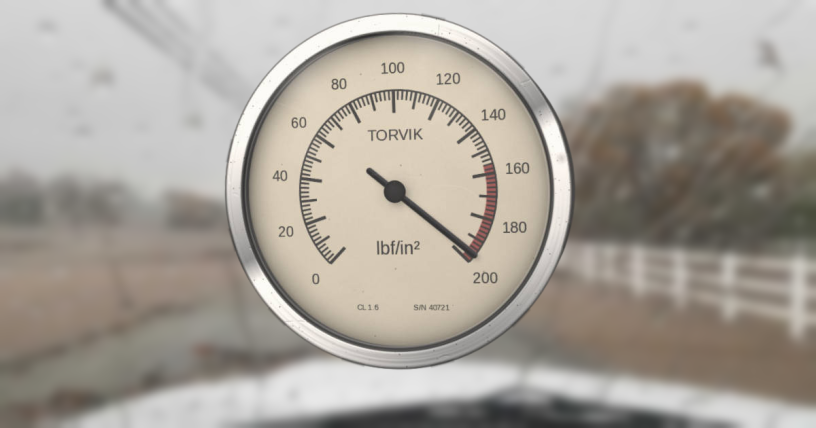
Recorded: {"value": 196, "unit": "psi"}
